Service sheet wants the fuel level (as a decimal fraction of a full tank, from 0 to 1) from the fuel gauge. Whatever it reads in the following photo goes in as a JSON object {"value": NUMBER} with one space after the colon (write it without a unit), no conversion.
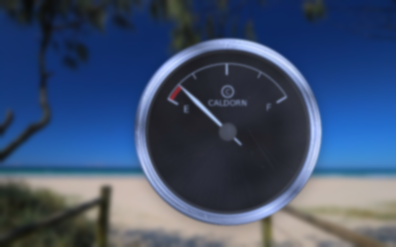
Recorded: {"value": 0.125}
